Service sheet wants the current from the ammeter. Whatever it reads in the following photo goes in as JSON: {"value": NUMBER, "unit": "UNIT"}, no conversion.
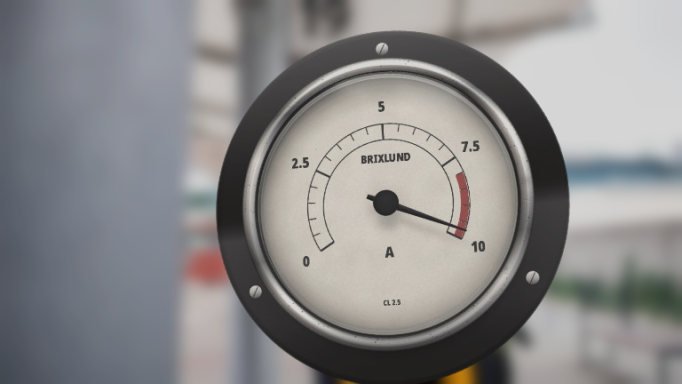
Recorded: {"value": 9.75, "unit": "A"}
